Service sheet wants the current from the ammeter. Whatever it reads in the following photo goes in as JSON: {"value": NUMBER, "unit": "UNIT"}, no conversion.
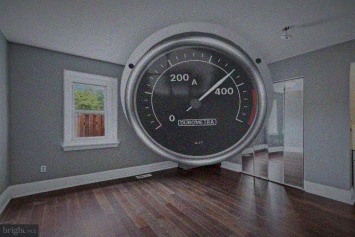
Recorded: {"value": 360, "unit": "A"}
